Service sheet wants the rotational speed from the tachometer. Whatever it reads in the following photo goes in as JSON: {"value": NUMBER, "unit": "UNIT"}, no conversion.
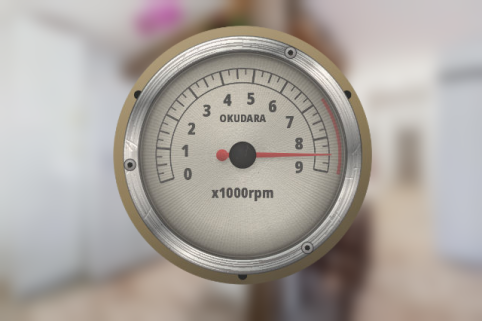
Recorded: {"value": 8500, "unit": "rpm"}
